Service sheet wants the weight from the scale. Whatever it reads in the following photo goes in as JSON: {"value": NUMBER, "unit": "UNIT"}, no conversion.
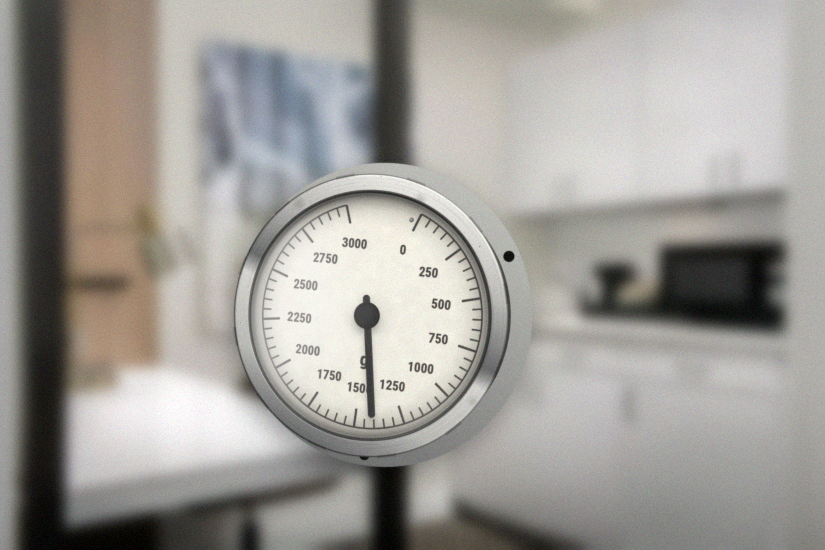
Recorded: {"value": 1400, "unit": "g"}
